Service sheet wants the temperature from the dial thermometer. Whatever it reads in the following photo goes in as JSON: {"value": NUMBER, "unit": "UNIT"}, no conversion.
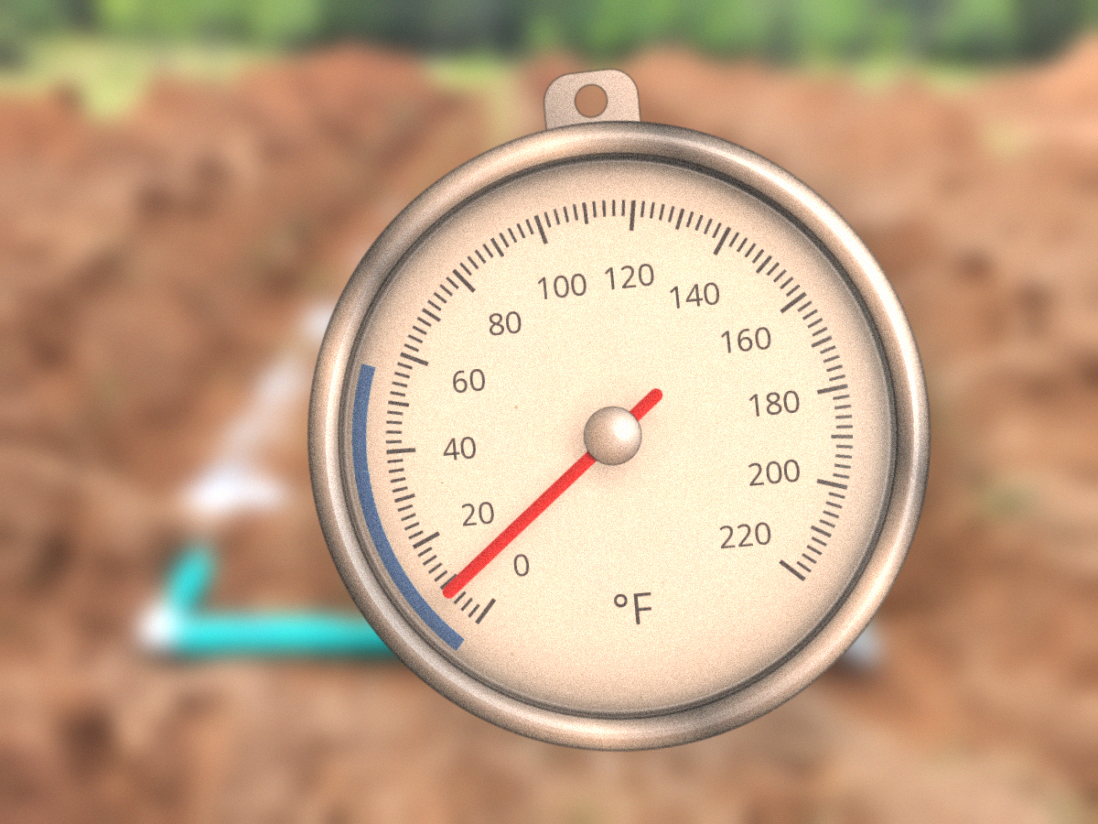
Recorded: {"value": 8, "unit": "°F"}
